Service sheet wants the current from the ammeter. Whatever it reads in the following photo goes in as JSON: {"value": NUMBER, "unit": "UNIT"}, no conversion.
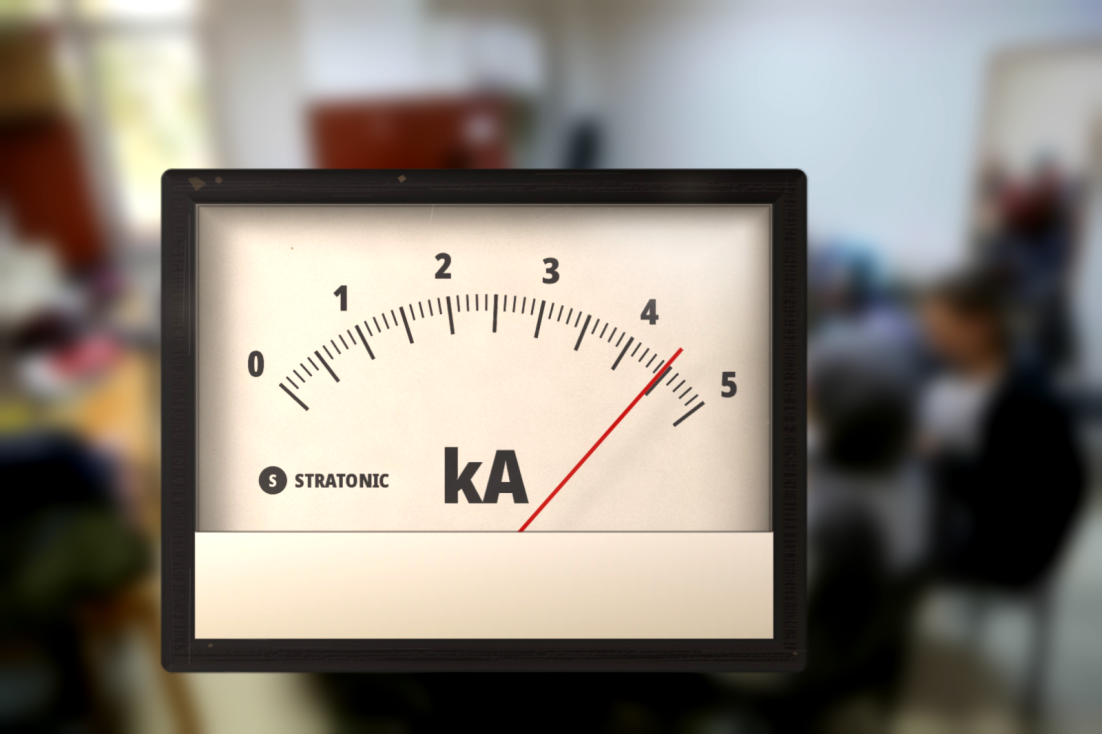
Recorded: {"value": 4.45, "unit": "kA"}
